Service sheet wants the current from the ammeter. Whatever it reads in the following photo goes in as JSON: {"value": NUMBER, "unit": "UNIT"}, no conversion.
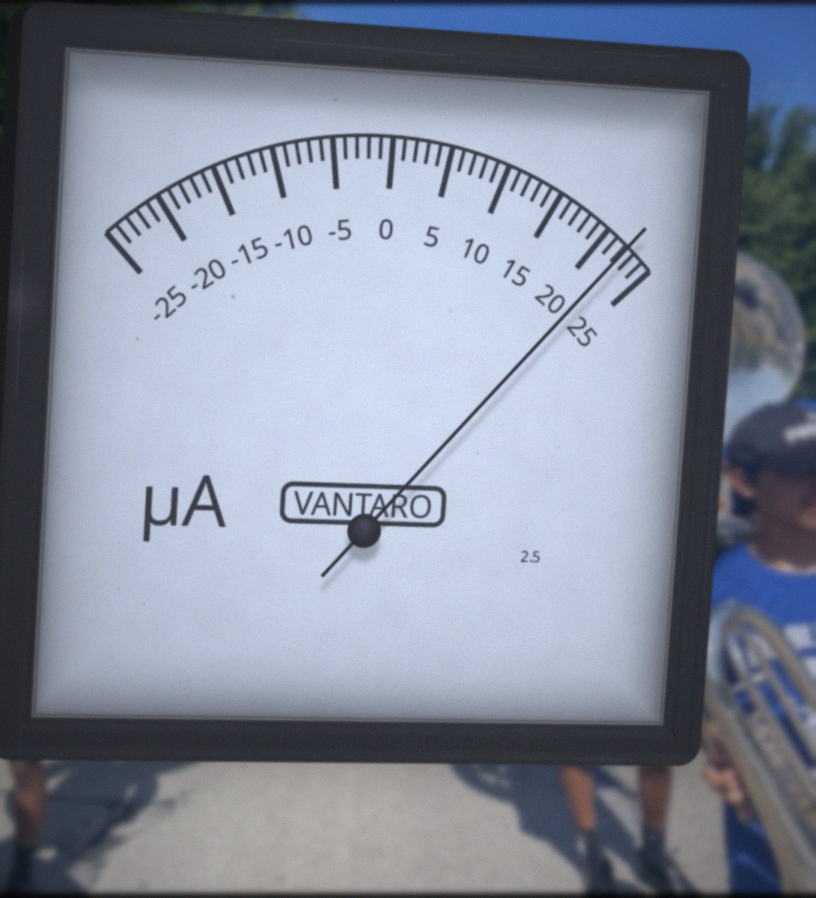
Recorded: {"value": 22, "unit": "µA"}
